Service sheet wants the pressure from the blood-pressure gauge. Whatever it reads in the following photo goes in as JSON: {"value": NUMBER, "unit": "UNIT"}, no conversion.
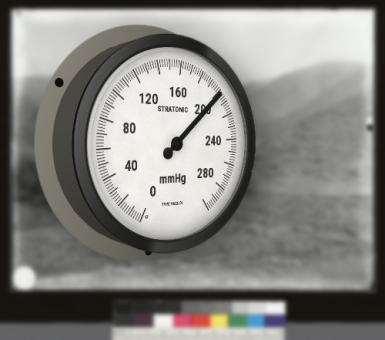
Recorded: {"value": 200, "unit": "mmHg"}
